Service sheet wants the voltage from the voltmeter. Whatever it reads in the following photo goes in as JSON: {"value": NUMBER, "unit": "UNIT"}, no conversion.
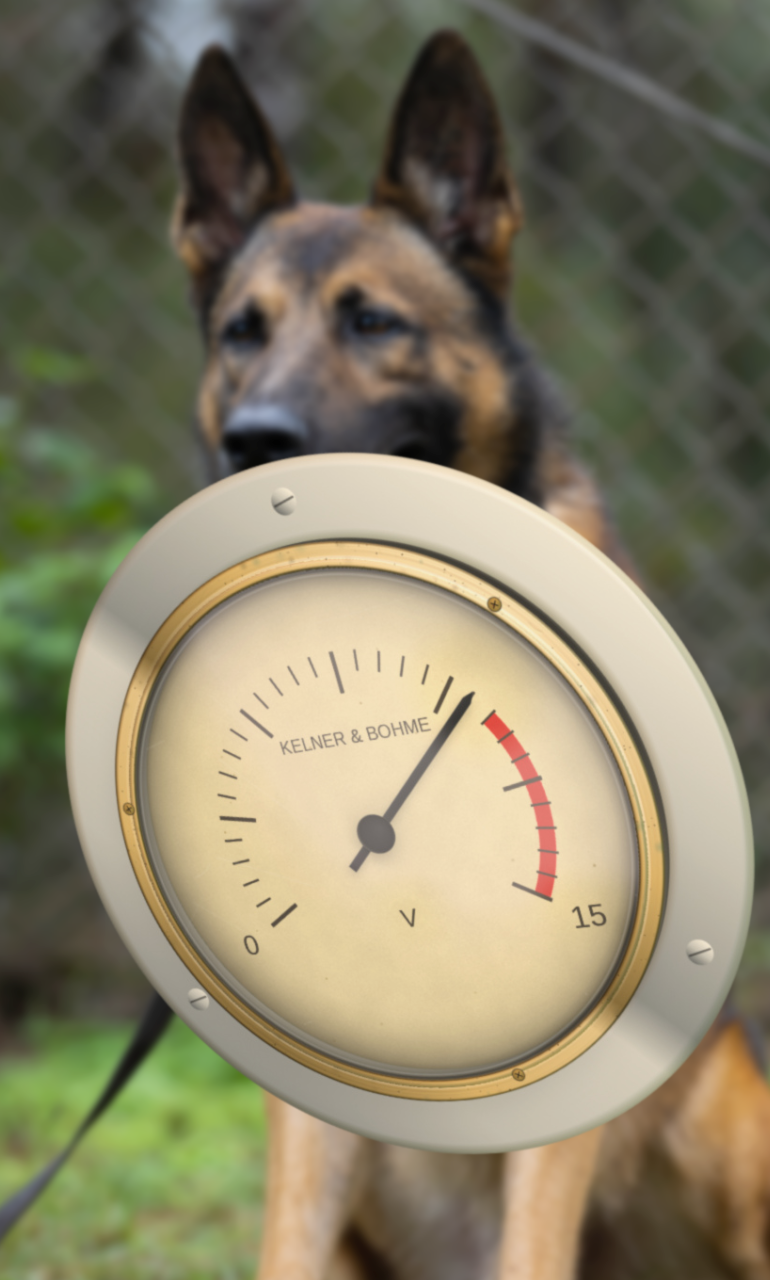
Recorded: {"value": 10.5, "unit": "V"}
